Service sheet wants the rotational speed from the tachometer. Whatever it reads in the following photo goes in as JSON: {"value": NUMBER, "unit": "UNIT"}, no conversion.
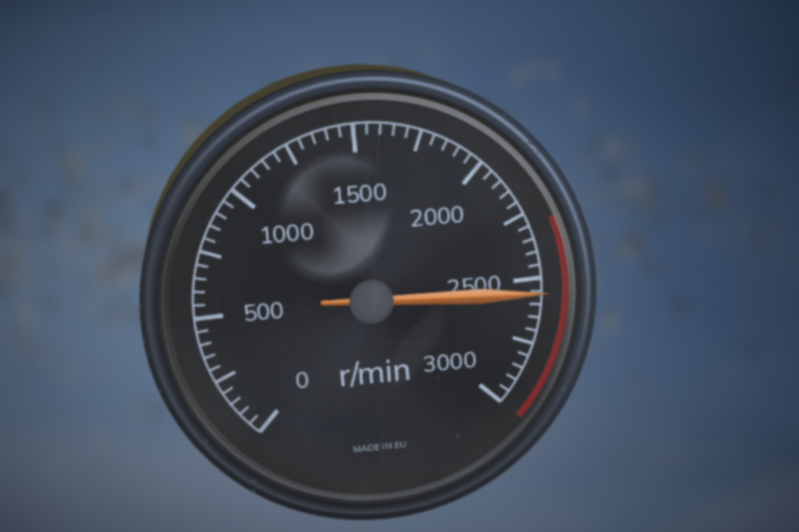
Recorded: {"value": 2550, "unit": "rpm"}
